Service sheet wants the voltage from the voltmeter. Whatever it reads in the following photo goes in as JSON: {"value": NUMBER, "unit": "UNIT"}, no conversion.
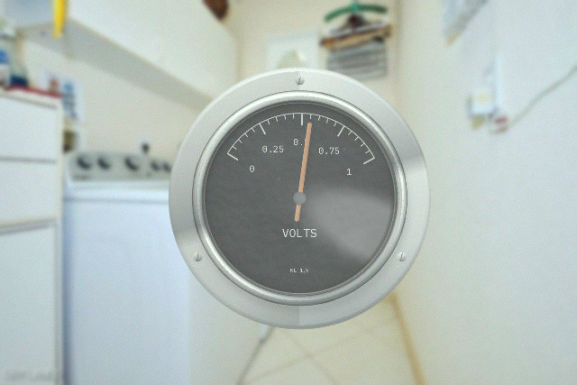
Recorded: {"value": 0.55, "unit": "V"}
